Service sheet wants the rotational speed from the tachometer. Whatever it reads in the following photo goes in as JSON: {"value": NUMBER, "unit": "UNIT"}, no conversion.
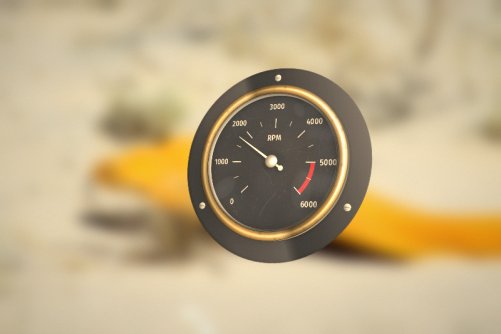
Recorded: {"value": 1750, "unit": "rpm"}
